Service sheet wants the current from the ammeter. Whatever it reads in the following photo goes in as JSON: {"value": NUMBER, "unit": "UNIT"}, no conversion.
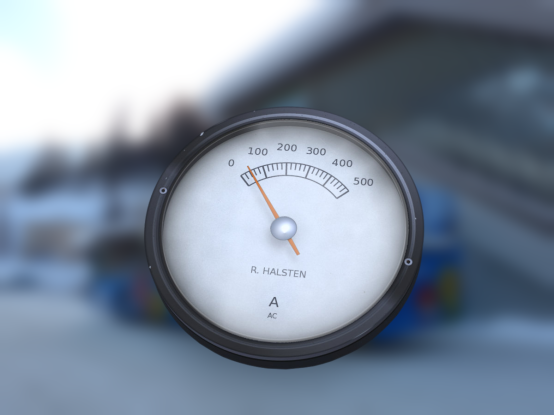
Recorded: {"value": 40, "unit": "A"}
